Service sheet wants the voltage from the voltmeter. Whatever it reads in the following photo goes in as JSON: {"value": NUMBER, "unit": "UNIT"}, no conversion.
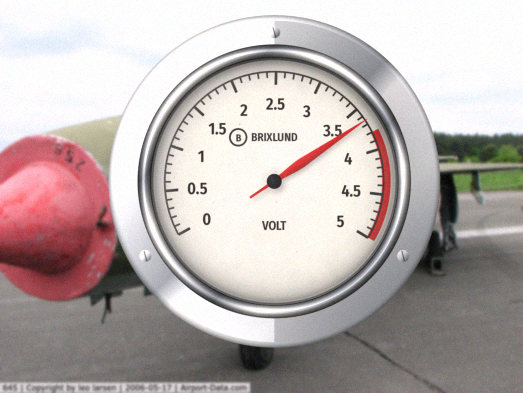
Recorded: {"value": 3.65, "unit": "V"}
